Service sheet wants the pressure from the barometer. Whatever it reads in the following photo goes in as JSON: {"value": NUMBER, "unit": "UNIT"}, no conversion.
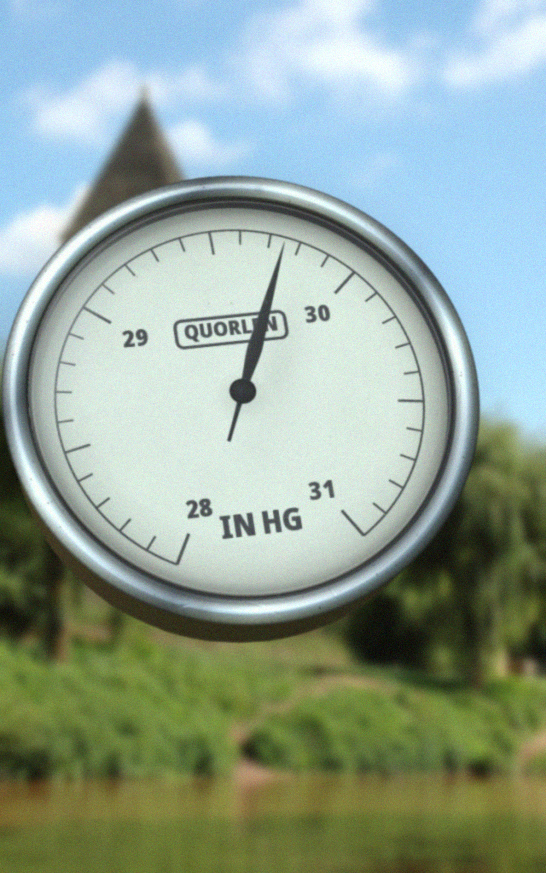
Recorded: {"value": 29.75, "unit": "inHg"}
